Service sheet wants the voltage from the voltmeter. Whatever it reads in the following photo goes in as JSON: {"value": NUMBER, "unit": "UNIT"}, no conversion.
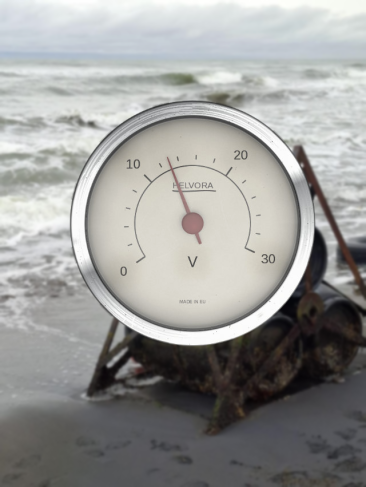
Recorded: {"value": 13, "unit": "V"}
